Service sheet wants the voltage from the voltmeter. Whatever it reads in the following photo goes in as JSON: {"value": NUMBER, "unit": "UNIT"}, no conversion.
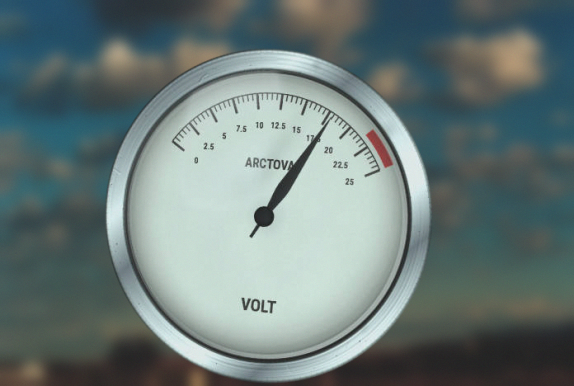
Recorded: {"value": 18, "unit": "V"}
